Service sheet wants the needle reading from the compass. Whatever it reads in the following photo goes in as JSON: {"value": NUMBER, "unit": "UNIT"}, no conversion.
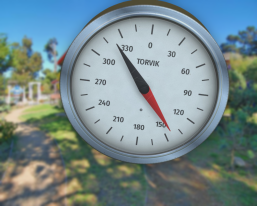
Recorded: {"value": 142.5, "unit": "°"}
